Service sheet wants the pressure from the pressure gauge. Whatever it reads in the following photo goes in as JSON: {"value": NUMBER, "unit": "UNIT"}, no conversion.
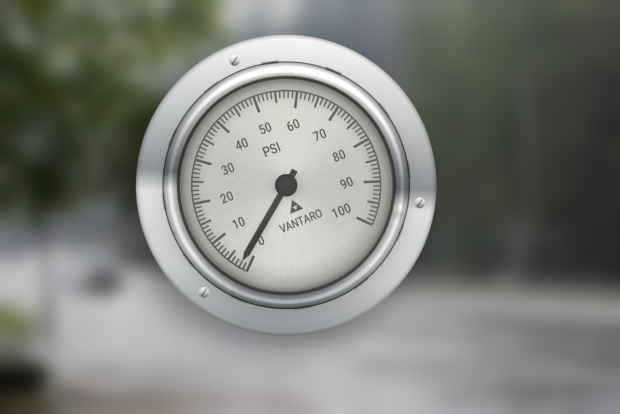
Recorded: {"value": 2, "unit": "psi"}
